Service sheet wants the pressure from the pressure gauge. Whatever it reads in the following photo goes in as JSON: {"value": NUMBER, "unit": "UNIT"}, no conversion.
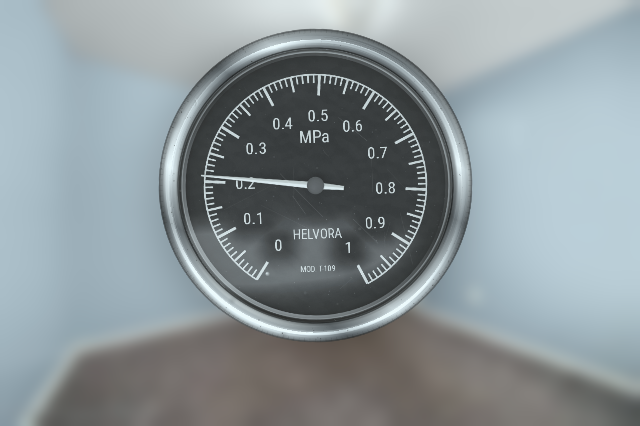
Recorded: {"value": 0.21, "unit": "MPa"}
